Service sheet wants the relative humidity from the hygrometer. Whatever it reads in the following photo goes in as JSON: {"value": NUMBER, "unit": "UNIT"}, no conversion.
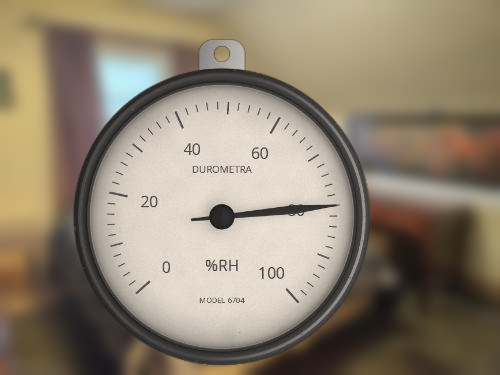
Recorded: {"value": 80, "unit": "%"}
